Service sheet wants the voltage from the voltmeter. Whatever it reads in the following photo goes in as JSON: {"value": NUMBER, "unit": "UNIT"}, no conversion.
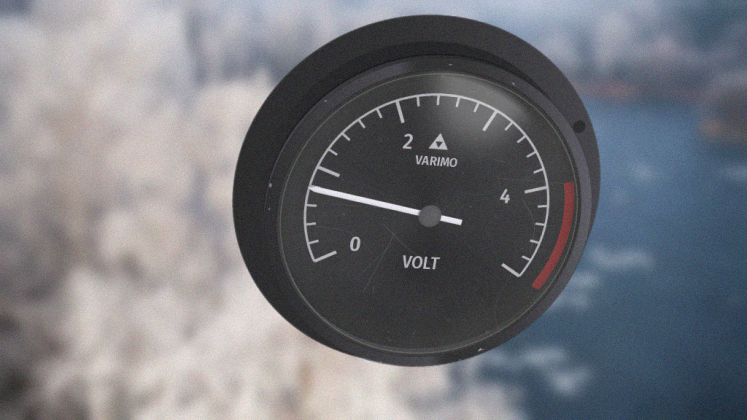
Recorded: {"value": 0.8, "unit": "V"}
